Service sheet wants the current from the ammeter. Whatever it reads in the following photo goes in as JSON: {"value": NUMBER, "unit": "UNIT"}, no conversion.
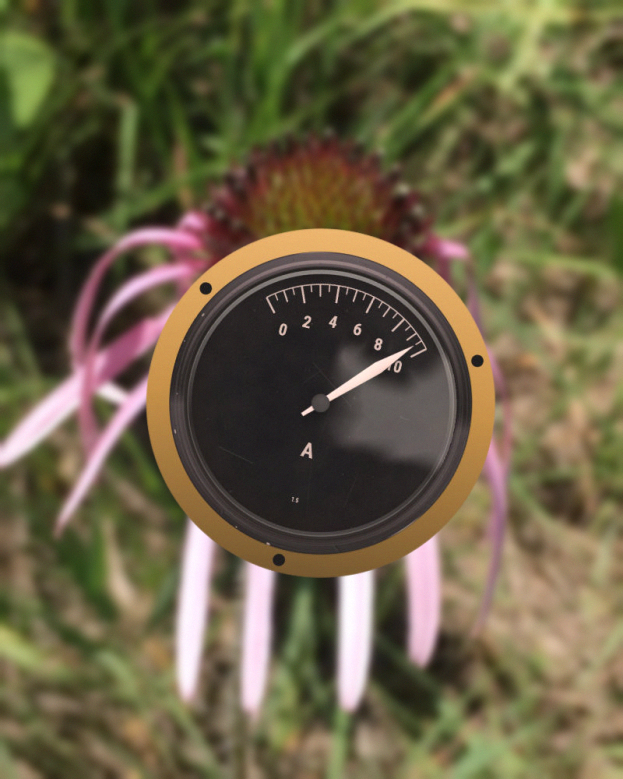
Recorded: {"value": 9.5, "unit": "A"}
